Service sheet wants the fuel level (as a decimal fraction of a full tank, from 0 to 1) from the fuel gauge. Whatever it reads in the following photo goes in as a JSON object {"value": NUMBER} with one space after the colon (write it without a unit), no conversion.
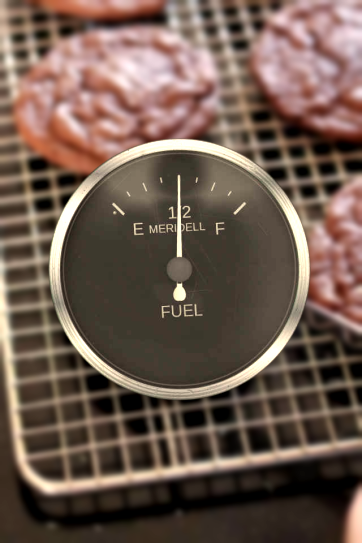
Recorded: {"value": 0.5}
